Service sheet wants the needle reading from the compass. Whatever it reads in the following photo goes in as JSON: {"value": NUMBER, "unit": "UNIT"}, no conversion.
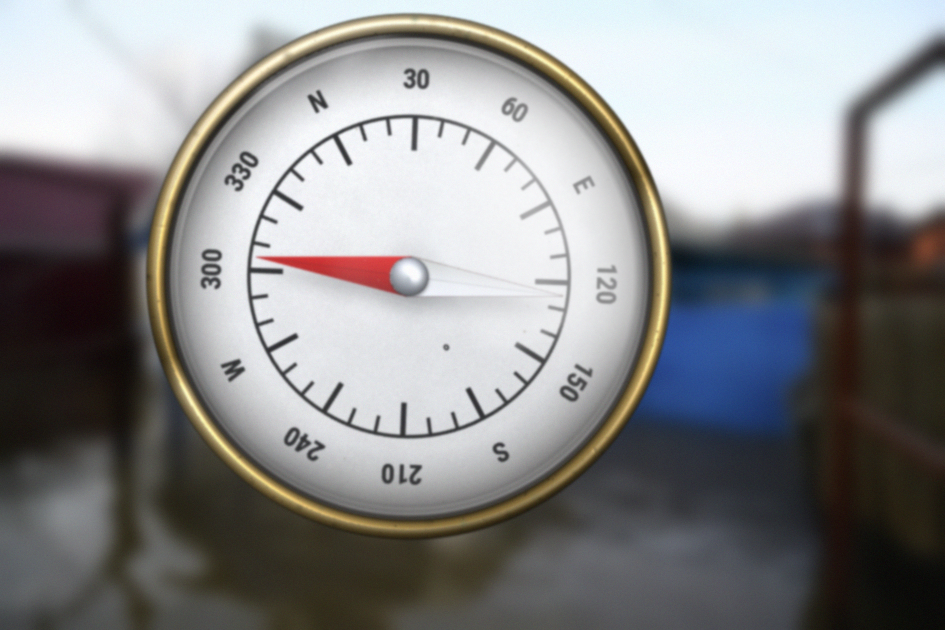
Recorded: {"value": 305, "unit": "°"}
